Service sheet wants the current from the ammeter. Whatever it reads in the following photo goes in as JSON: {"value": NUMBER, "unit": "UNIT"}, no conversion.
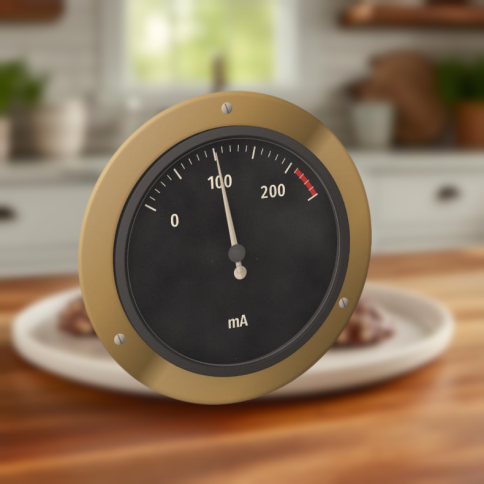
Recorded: {"value": 100, "unit": "mA"}
